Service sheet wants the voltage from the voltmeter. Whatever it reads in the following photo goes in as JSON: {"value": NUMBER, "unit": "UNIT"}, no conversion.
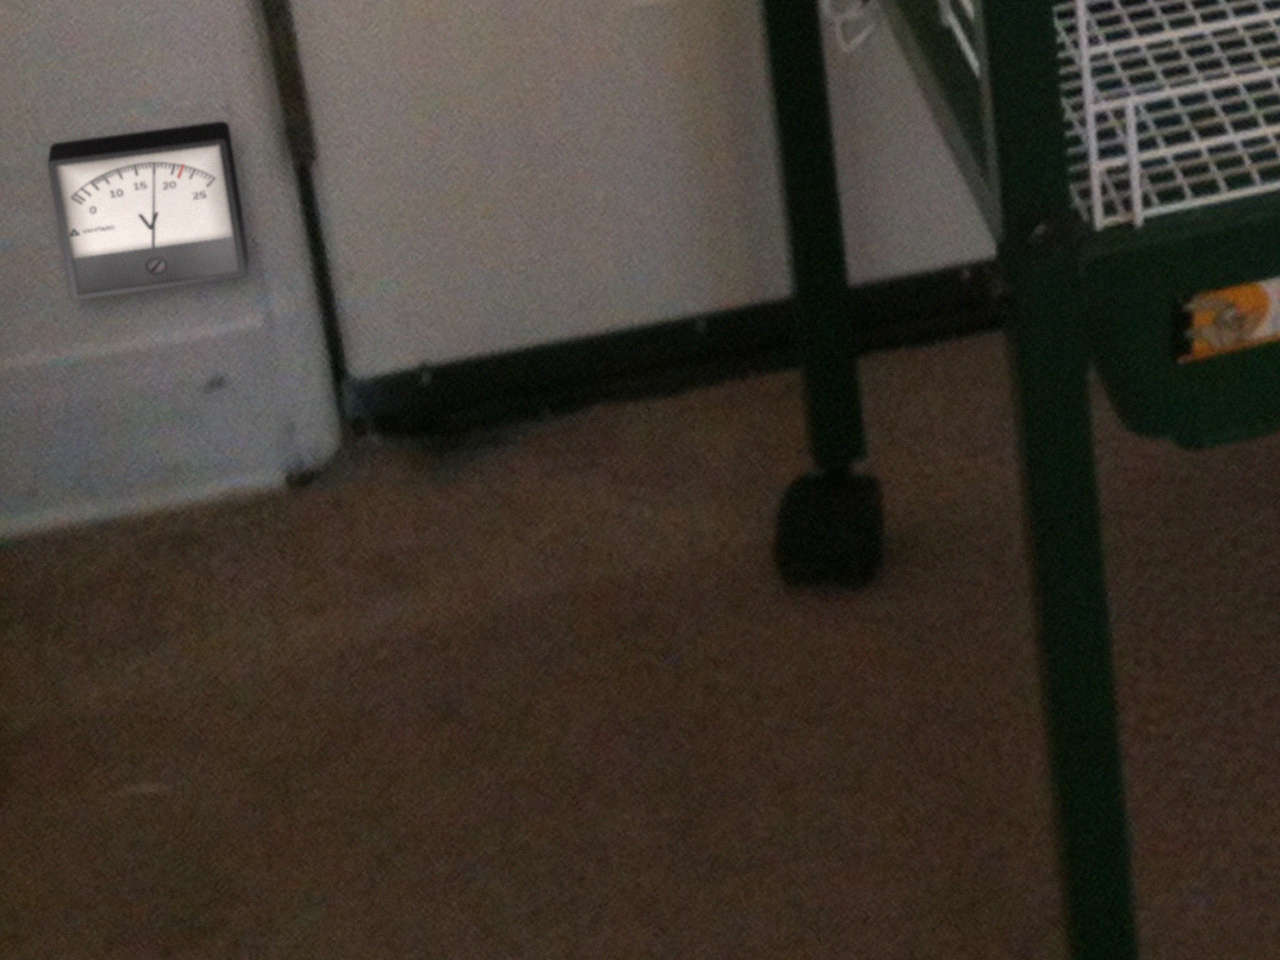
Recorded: {"value": 17.5, "unit": "V"}
